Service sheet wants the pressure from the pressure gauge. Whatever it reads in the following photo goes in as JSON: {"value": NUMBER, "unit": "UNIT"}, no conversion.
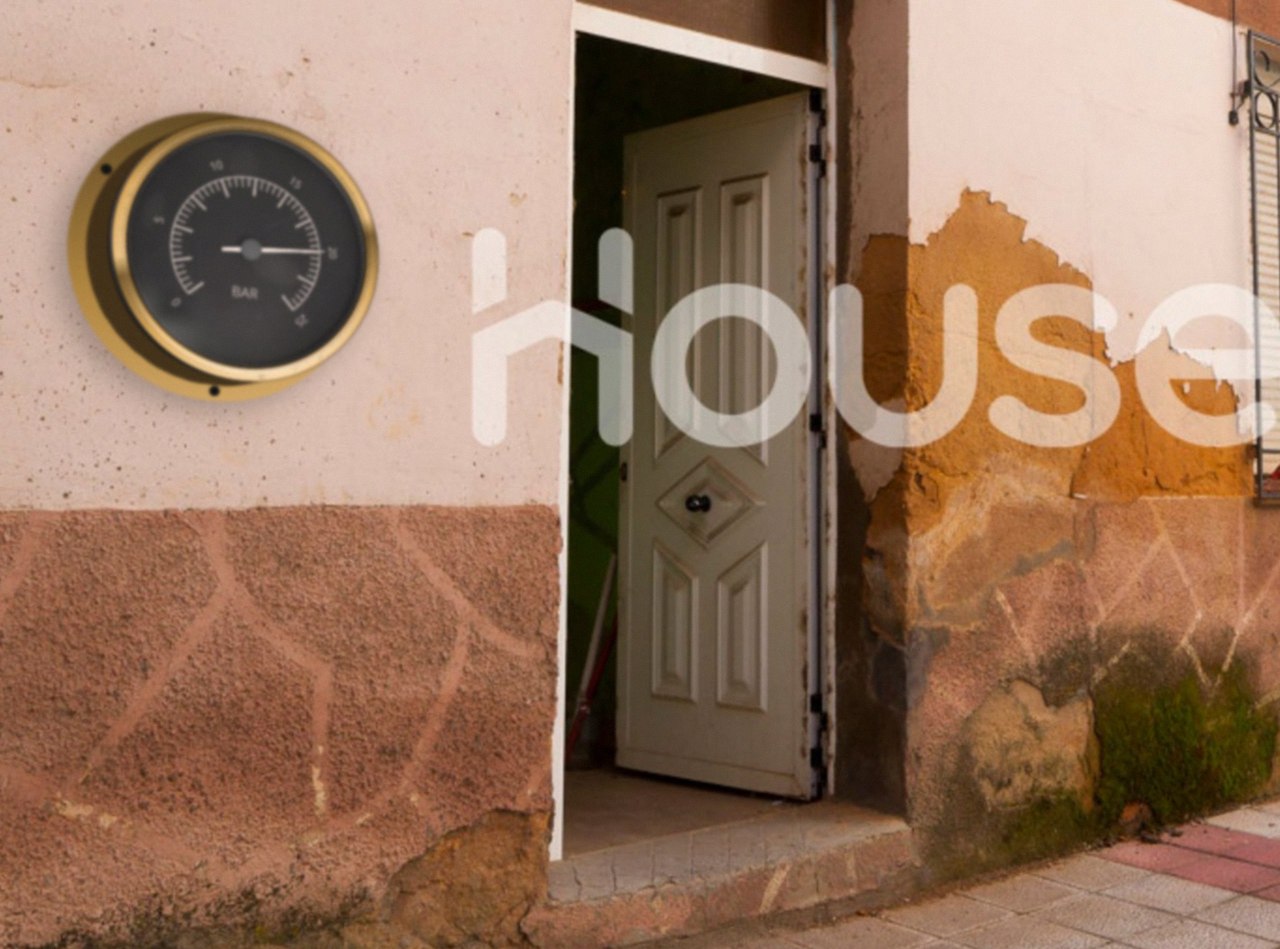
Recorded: {"value": 20, "unit": "bar"}
